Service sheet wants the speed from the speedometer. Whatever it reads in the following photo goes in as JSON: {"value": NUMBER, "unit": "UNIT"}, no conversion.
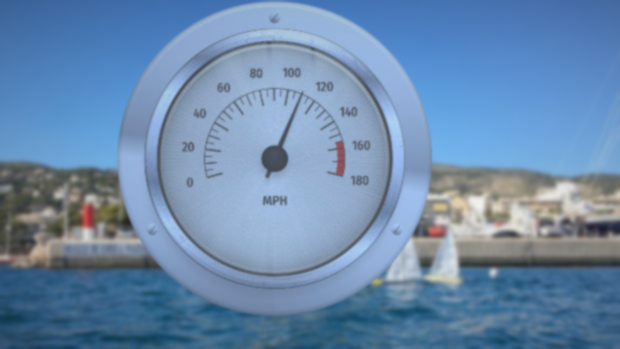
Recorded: {"value": 110, "unit": "mph"}
